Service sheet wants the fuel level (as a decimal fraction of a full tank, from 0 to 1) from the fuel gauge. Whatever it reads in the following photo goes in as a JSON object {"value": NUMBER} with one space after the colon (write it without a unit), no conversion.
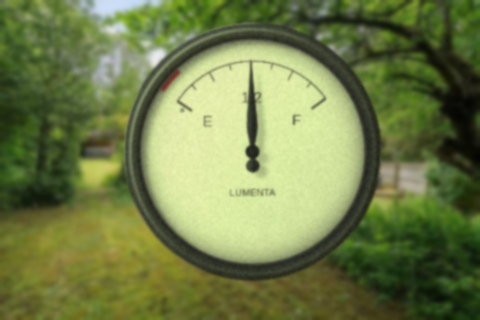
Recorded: {"value": 0.5}
